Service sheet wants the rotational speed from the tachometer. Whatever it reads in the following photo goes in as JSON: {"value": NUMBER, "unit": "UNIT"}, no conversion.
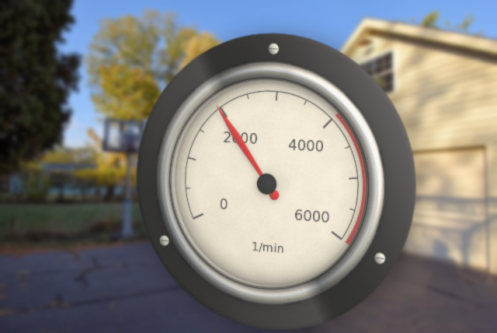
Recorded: {"value": 2000, "unit": "rpm"}
